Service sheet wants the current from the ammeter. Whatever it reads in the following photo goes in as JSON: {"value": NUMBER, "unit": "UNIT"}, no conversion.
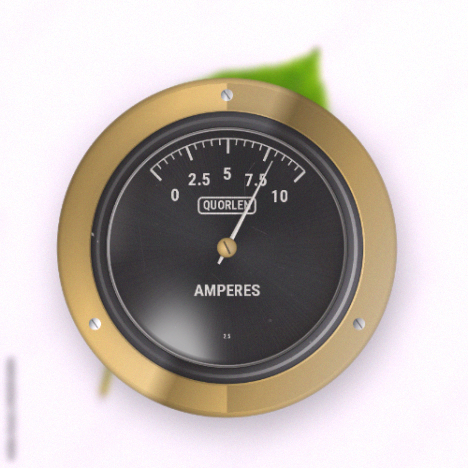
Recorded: {"value": 8, "unit": "A"}
